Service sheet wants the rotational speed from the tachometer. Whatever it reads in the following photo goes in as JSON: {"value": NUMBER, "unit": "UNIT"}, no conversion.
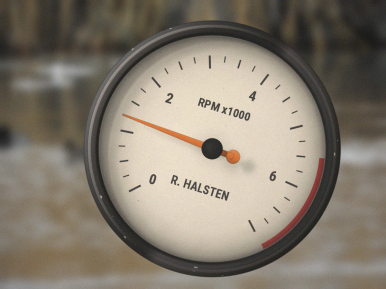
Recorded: {"value": 1250, "unit": "rpm"}
